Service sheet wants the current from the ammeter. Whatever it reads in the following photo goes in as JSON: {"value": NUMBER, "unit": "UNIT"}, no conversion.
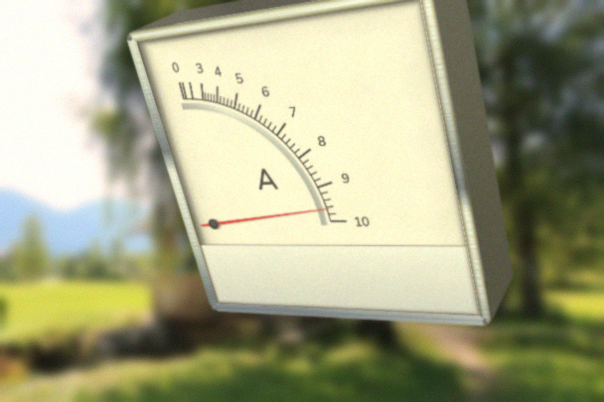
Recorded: {"value": 9.6, "unit": "A"}
